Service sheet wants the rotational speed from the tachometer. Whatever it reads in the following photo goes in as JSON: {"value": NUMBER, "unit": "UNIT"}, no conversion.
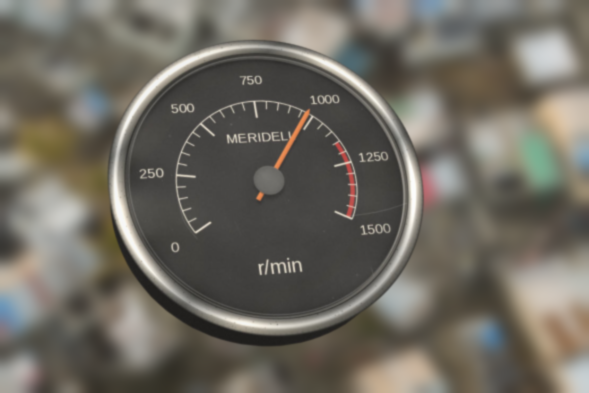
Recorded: {"value": 975, "unit": "rpm"}
